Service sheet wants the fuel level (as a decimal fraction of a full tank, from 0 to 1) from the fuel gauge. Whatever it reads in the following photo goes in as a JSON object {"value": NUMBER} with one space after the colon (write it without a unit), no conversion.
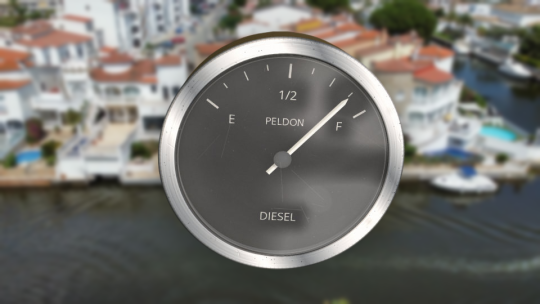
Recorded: {"value": 0.875}
